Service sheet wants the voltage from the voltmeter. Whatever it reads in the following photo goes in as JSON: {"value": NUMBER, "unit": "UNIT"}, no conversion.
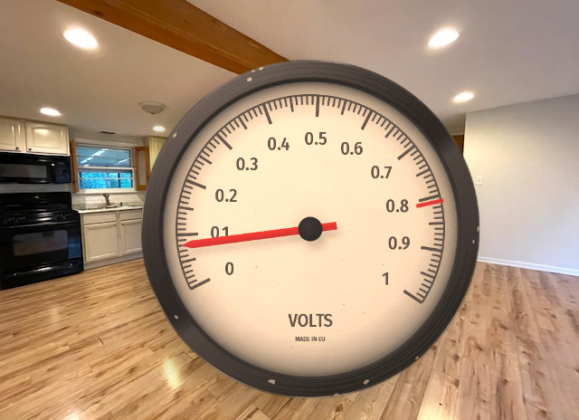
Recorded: {"value": 0.08, "unit": "V"}
